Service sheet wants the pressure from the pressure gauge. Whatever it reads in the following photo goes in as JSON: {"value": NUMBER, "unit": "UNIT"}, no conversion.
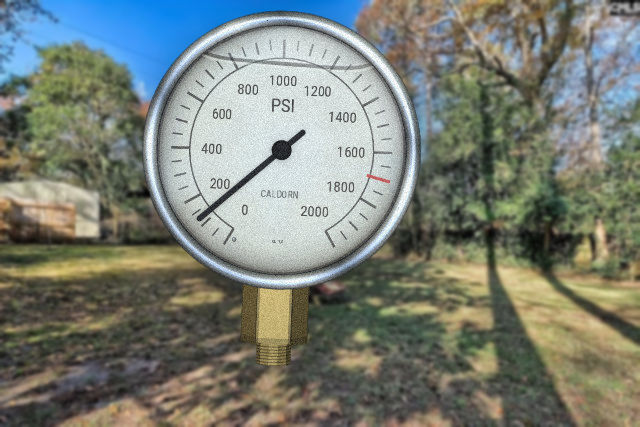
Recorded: {"value": 125, "unit": "psi"}
